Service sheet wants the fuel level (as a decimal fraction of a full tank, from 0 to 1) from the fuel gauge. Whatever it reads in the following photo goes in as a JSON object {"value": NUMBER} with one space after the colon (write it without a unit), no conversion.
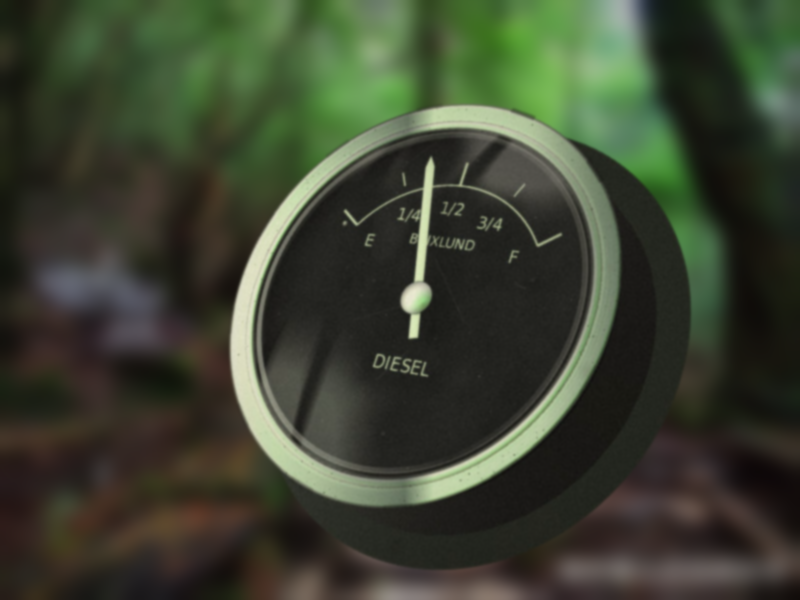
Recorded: {"value": 0.375}
